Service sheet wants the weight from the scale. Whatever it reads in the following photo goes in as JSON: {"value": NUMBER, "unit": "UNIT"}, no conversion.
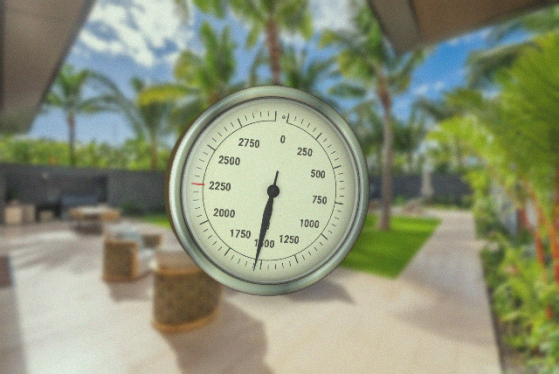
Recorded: {"value": 1550, "unit": "g"}
